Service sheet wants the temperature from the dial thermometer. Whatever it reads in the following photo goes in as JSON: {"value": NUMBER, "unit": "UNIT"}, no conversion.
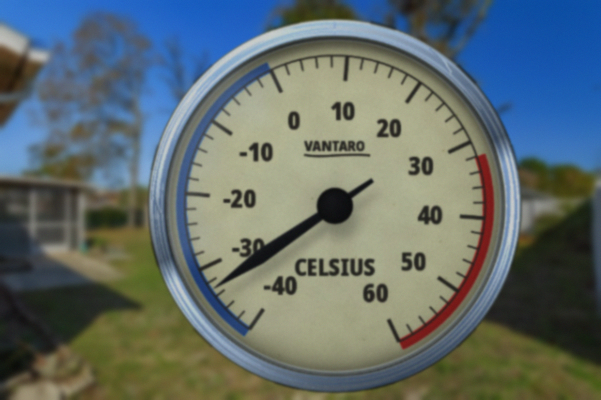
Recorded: {"value": -33, "unit": "°C"}
